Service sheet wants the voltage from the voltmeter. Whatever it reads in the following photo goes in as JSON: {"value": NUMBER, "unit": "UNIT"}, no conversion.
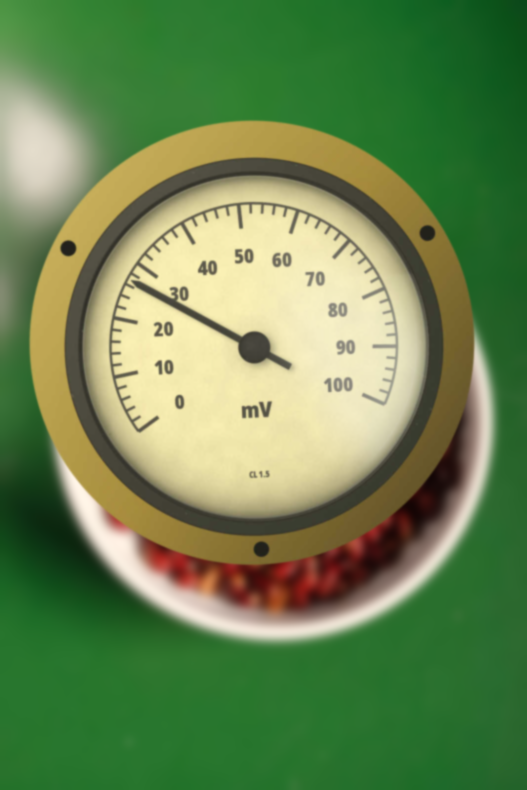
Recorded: {"value": 27, "unit": "mV"}
